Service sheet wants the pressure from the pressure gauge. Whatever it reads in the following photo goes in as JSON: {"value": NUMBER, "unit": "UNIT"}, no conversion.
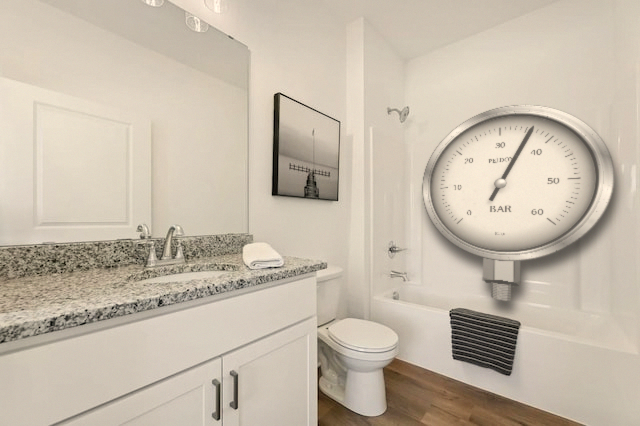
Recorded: {"value": 36, "unit": "bar"}
